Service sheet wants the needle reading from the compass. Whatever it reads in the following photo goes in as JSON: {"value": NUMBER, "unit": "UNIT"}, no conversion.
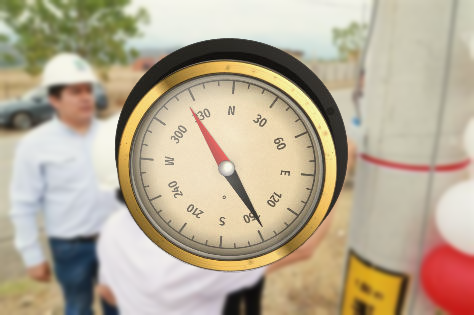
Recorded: {"value": 325, "unit": "°"}
